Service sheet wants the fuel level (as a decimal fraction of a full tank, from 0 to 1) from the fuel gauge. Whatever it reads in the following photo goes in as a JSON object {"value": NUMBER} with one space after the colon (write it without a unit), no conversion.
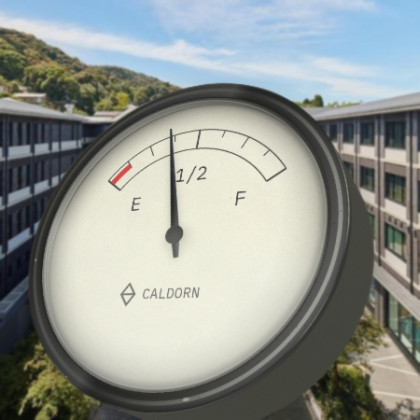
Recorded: {"value": 0.375}
